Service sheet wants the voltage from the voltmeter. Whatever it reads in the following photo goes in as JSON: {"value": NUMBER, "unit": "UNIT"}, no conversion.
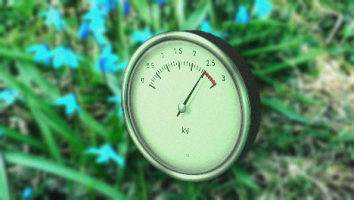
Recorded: {"value": 2.5, "unit": "kV"}
